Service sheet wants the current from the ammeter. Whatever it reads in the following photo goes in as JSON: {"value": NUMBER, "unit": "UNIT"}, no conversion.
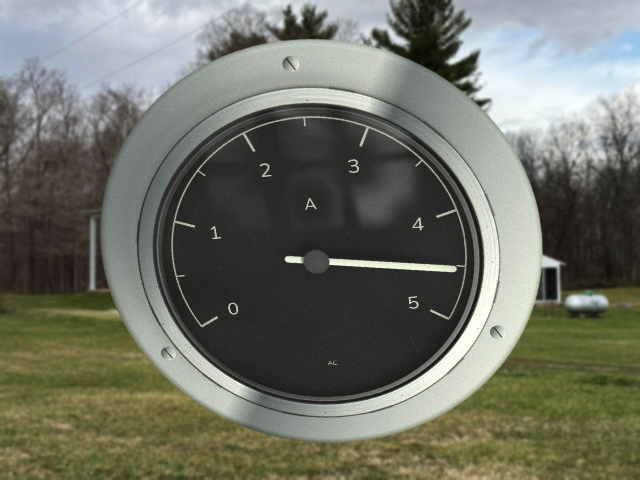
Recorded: {"value": 4.5, "unit": "A"}
